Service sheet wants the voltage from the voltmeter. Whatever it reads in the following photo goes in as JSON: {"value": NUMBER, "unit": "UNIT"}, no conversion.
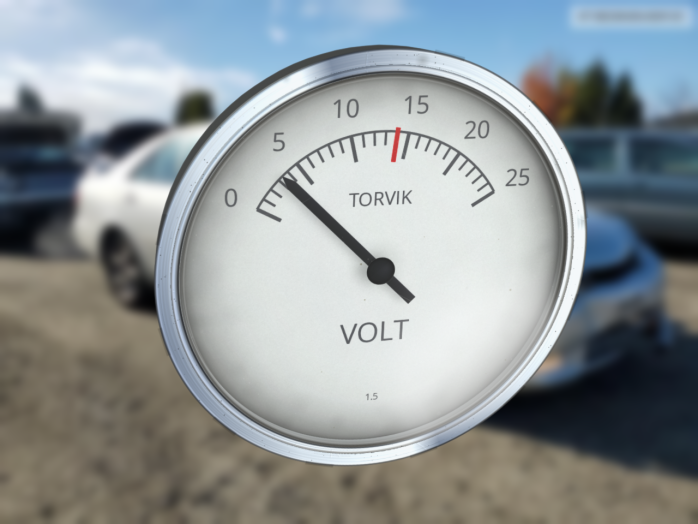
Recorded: {"value": 3.5, "unit": "V"}
